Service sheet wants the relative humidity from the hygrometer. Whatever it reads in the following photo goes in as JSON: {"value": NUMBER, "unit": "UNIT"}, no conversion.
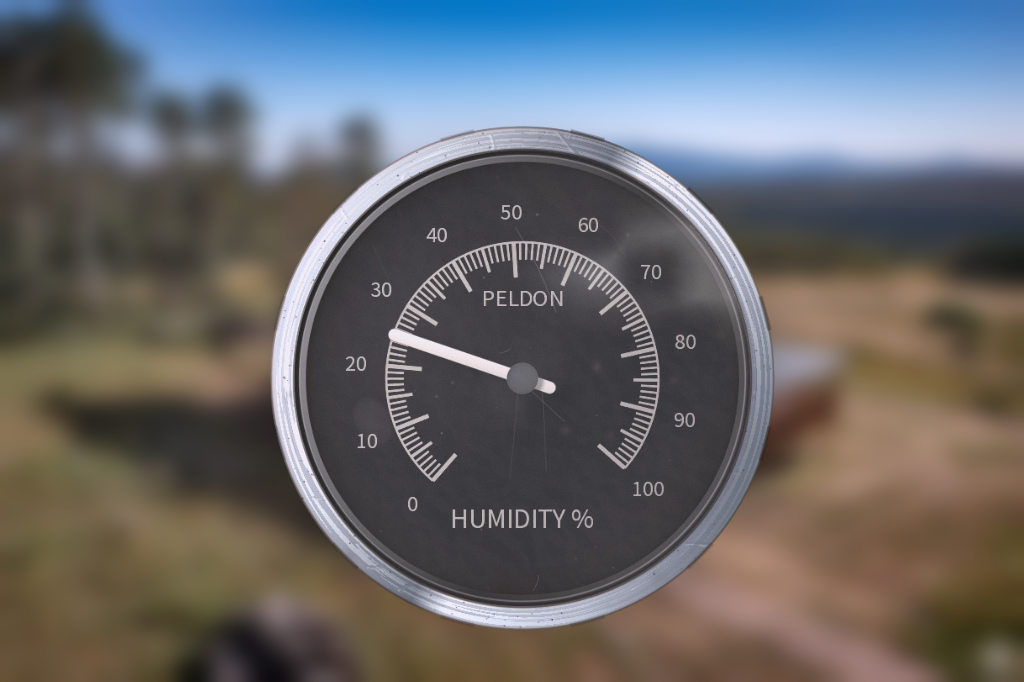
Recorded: {"value": 25, "unit": "%"}
